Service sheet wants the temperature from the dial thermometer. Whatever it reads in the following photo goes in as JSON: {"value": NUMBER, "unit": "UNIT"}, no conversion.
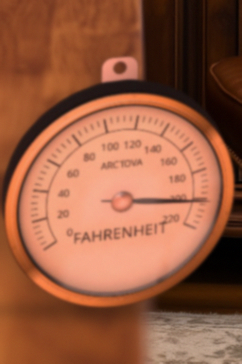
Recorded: {"value": 200, "unit": "°F"}
